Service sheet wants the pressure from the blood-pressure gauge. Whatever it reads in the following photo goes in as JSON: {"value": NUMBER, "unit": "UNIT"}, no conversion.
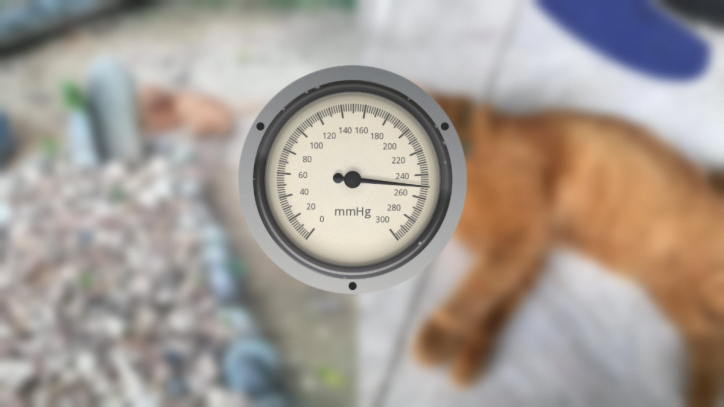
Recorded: {"value": 250, "unit": "mmHg"}
